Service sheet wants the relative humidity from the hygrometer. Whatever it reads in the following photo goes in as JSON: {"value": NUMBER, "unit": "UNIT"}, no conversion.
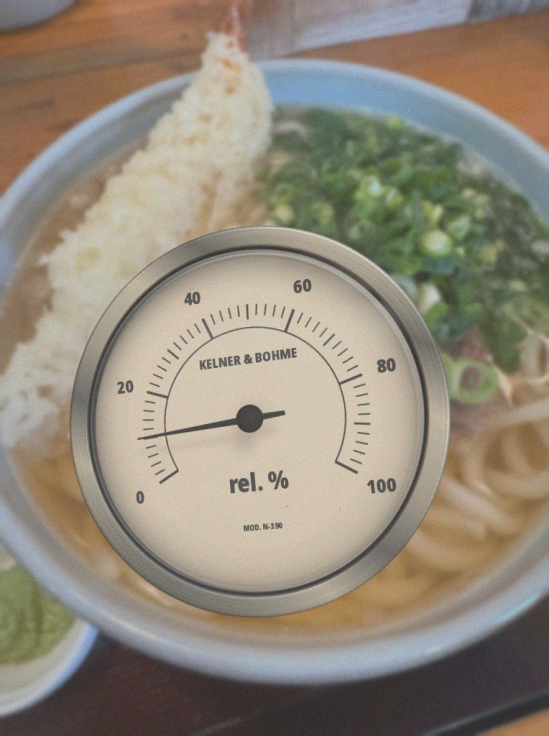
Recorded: {"value": 10, "unit": "%"}
